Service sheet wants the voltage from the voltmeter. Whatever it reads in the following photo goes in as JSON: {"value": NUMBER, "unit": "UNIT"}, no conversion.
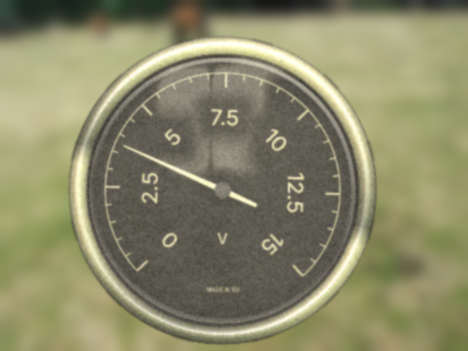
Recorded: {"value": 3.75, "unit": "V"}
